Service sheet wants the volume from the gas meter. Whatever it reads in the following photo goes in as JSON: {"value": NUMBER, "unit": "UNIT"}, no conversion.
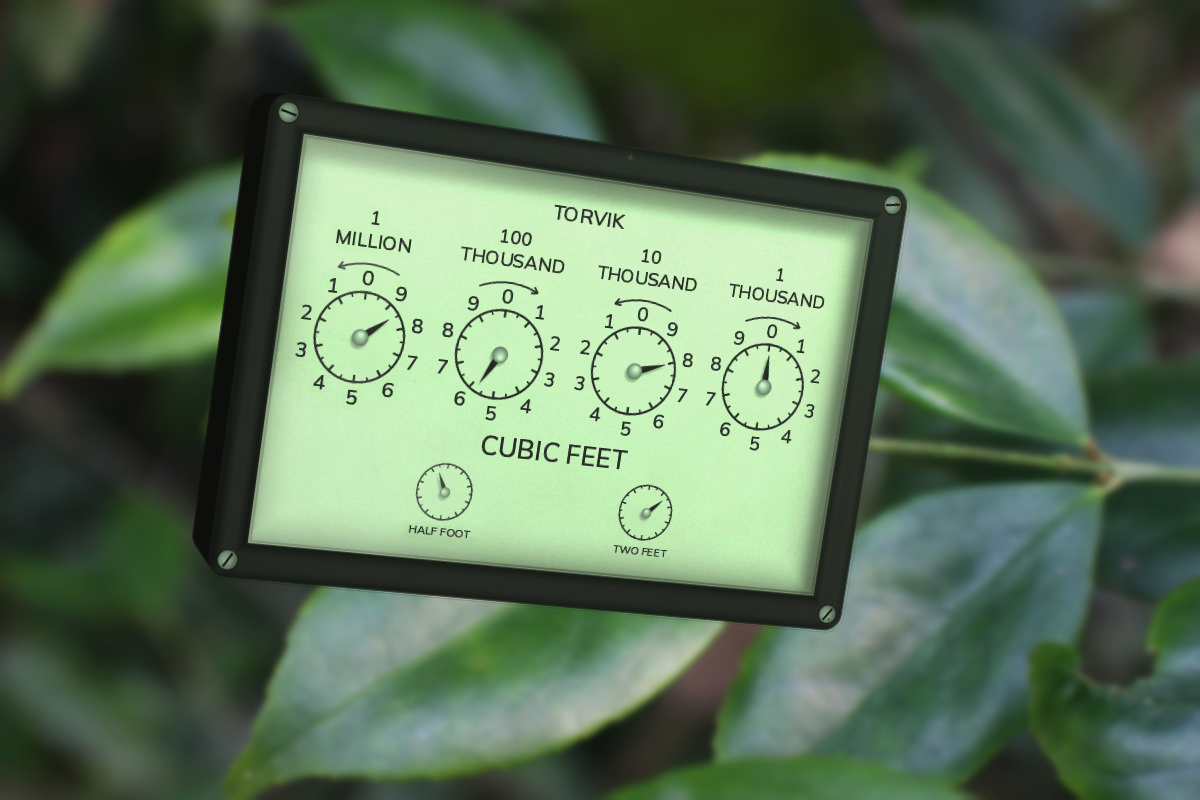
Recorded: {"value": 858000, "unit": "ft³"}
